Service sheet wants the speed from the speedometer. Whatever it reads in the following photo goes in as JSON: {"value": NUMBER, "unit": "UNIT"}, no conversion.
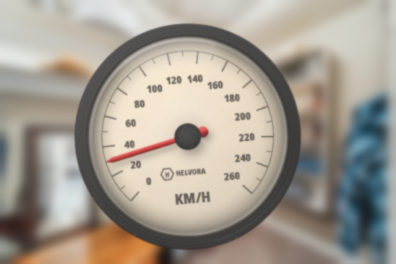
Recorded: {"value": 30, "unit": "km/h"}
